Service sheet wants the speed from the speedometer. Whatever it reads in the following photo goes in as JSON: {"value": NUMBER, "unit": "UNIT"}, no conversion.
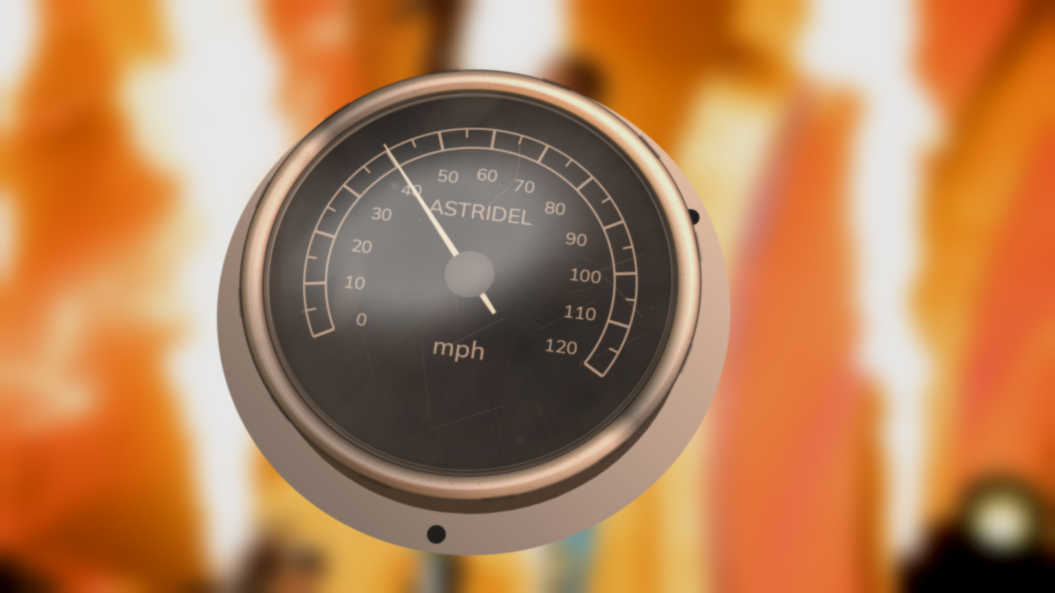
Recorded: {"value": 40, "unit": "mph"}
